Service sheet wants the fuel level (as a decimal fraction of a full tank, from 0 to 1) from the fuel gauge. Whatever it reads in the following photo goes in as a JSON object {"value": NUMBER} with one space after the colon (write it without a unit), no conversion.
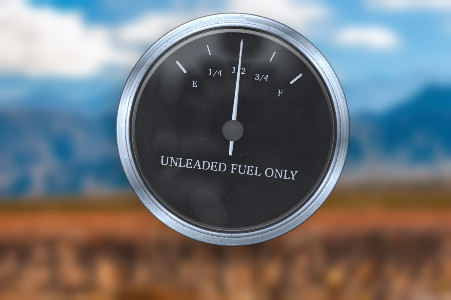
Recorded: {"value": 0.5}
